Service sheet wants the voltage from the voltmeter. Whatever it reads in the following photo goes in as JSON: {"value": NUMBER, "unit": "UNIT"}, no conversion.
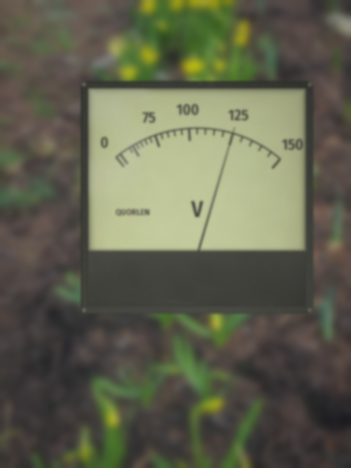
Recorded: {"value": 125, "unit": "V"}
